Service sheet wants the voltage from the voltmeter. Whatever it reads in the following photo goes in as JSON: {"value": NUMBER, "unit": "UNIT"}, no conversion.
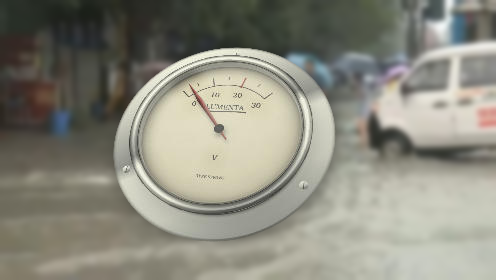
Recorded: {"value": 2.5, "unit": "V"}
